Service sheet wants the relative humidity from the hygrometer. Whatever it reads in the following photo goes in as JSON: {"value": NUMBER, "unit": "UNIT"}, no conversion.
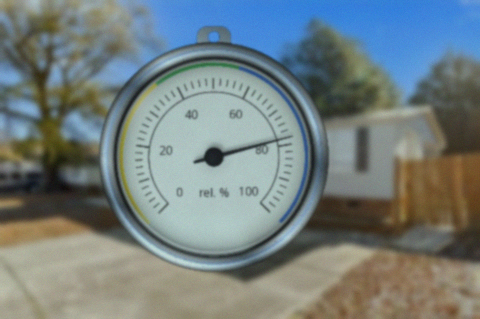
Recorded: {"value": 78, "unit": "%"}
